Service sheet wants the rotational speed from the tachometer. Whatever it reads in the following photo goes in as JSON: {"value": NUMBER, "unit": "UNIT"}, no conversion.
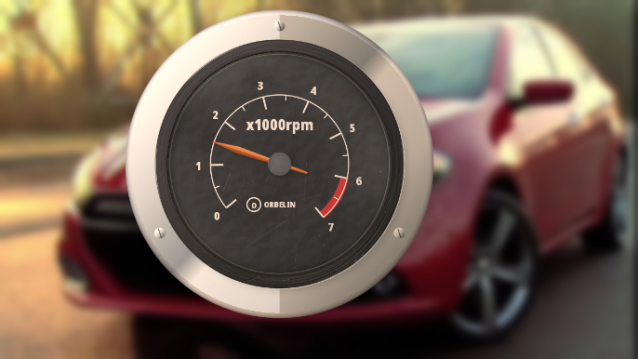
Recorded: {"value": 1500, "unit": "rpm"}
